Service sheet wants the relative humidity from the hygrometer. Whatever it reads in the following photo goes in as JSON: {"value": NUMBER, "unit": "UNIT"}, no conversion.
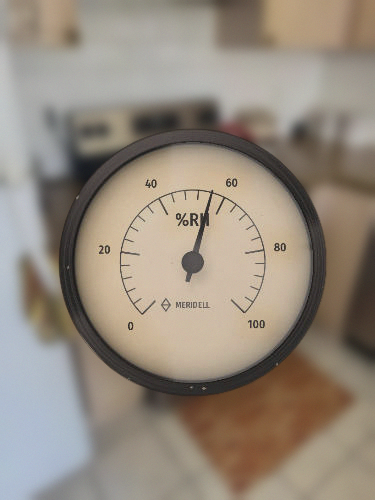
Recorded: {"value": 56, "unit": "%"}
